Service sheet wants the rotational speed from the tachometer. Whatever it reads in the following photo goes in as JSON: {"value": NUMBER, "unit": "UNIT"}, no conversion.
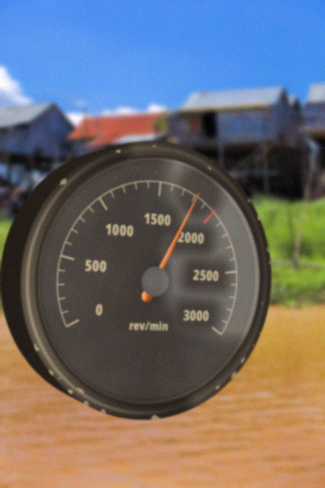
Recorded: {"value": 1800, "unit": "rpm"}
